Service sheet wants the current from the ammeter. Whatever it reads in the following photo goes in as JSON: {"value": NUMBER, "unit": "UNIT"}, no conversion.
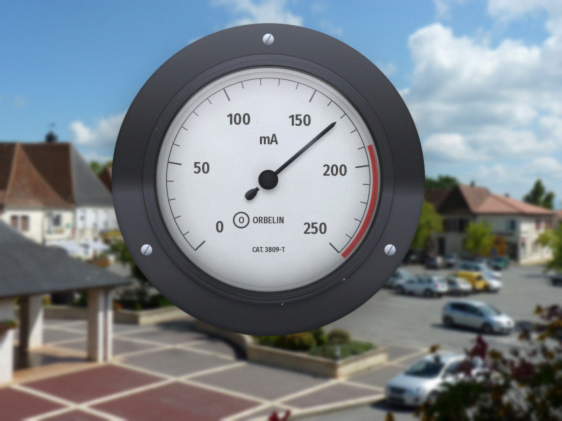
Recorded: {"value": 170, "unit": "mA"}
